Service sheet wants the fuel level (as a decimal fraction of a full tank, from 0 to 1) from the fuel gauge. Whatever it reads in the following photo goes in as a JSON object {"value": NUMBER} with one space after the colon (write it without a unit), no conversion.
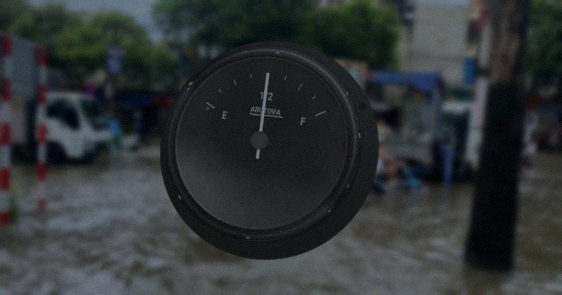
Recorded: {"value": 0.5}
